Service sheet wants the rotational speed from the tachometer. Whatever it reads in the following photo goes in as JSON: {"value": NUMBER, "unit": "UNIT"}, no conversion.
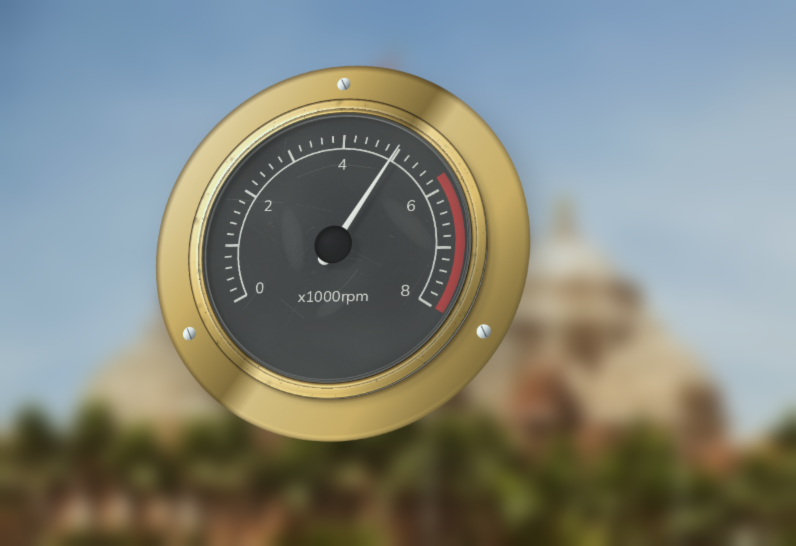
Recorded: {"value": 5000, "unit": "rpm"}
